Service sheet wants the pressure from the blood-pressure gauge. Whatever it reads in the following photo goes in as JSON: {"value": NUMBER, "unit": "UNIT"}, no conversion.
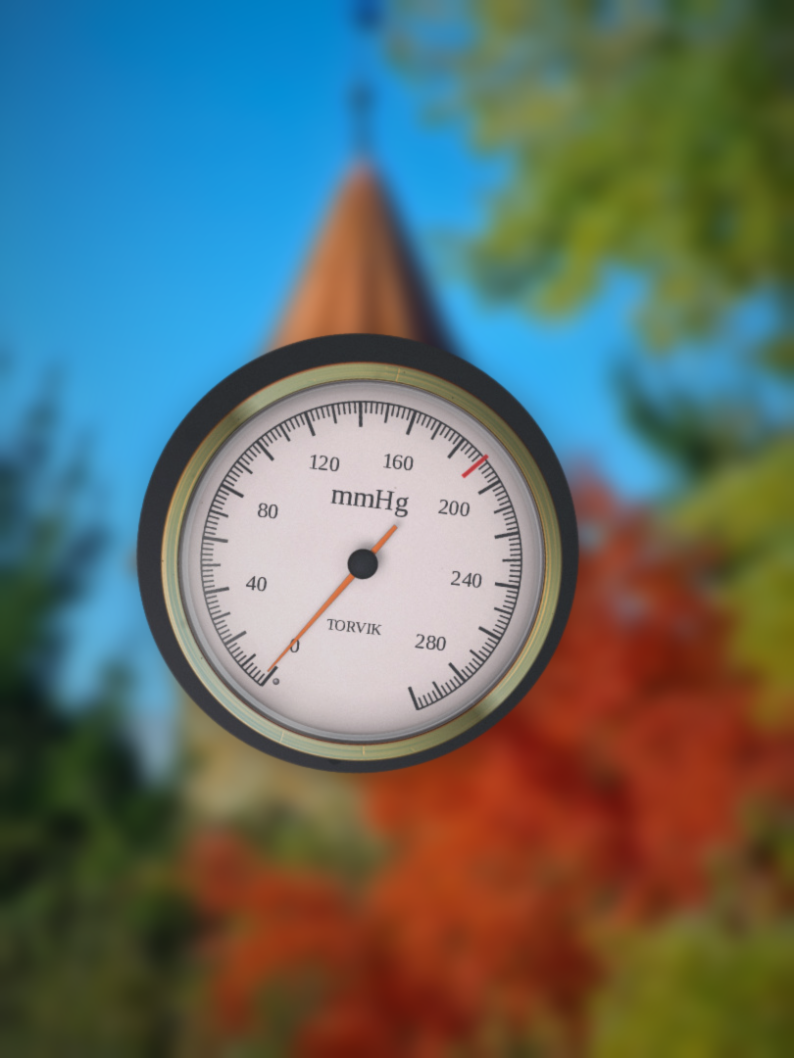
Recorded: {"value": 2, "unit": "mmHg"}
